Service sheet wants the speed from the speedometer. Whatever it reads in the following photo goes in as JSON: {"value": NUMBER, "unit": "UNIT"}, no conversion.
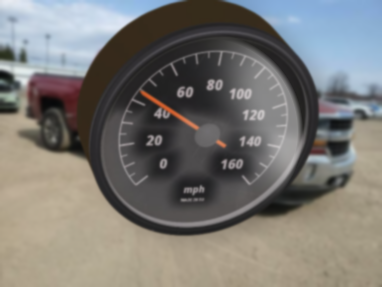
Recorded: {"value": 45, "unit": "mph"}
